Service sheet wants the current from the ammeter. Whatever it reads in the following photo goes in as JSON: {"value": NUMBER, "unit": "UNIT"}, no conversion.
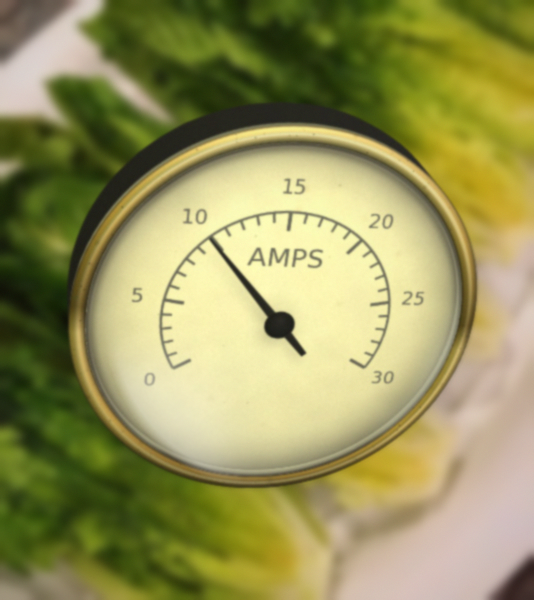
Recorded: {"value": 10, "unit": "A"}
